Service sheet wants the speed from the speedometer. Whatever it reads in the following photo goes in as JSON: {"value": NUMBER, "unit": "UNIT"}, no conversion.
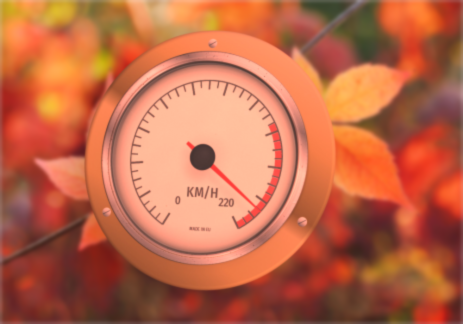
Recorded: {"value": 205, "unit": "km/h"}
